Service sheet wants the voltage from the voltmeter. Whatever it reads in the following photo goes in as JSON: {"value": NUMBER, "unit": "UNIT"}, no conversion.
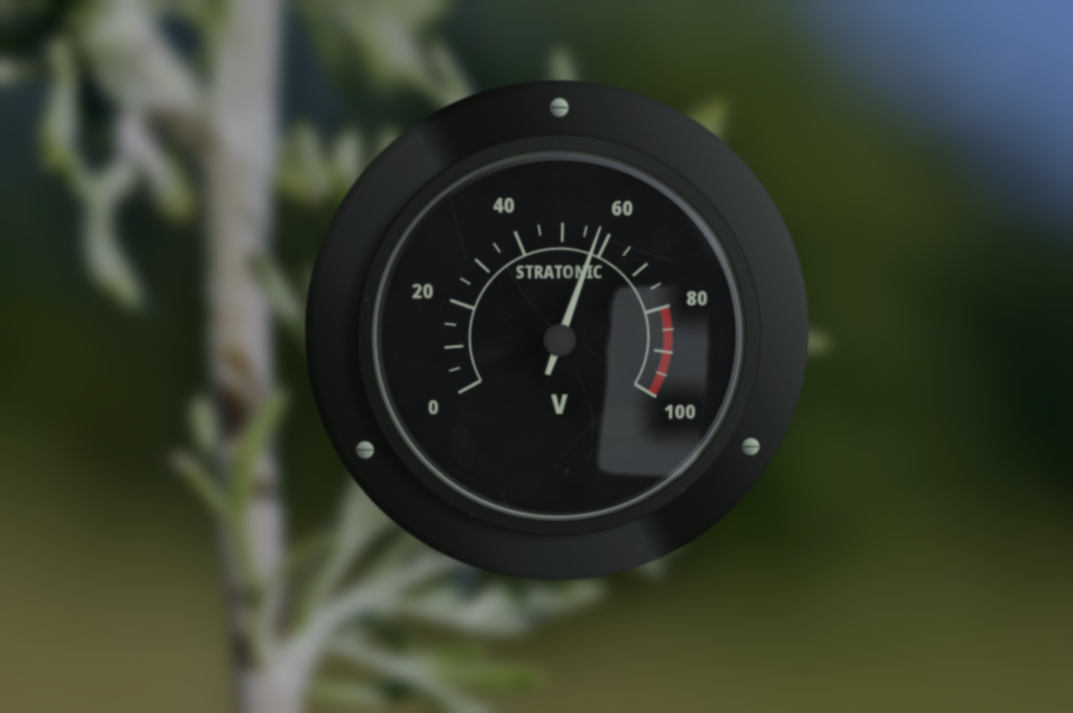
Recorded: {"value": 57.5, "unit": "V"}
